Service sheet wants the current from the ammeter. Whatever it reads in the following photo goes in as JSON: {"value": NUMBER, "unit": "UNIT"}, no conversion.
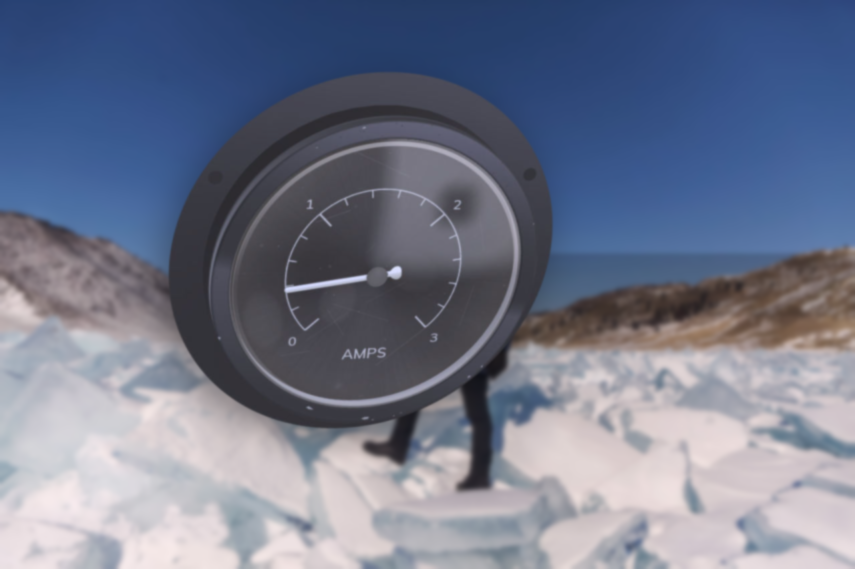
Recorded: {"value": 0.4, "unit": "A"}
